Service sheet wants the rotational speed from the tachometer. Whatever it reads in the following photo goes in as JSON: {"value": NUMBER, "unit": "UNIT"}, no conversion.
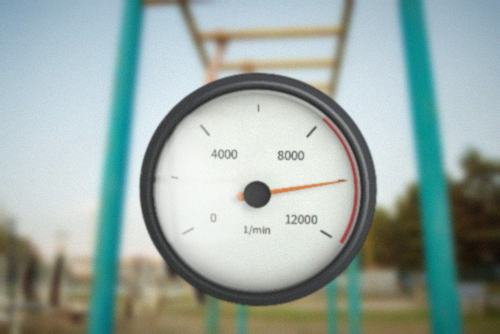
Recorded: {"value": 10000, "unit": "rpm"}
